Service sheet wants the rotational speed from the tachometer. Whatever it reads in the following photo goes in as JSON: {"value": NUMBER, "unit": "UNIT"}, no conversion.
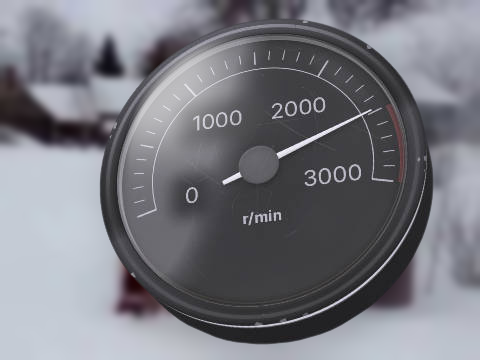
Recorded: {"value": 2500, "unit": "rpm"}
